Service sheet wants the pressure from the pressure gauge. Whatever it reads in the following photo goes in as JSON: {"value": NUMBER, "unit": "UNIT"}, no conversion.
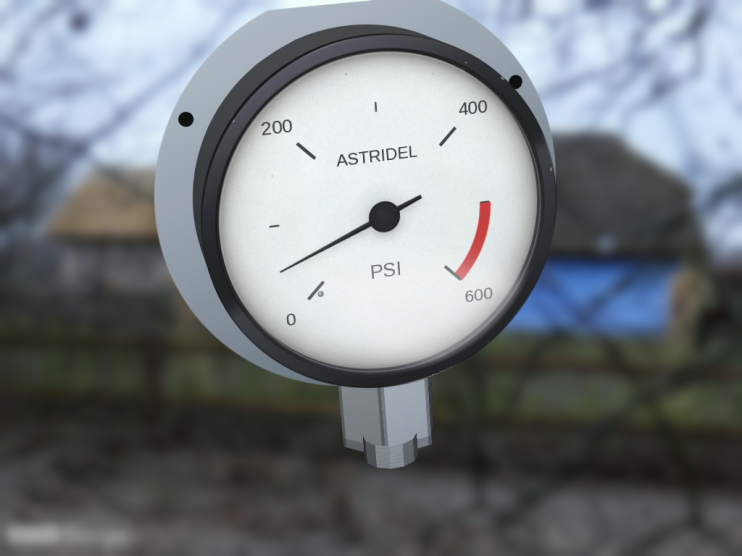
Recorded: {"value": 50, "unit": "psi"}
